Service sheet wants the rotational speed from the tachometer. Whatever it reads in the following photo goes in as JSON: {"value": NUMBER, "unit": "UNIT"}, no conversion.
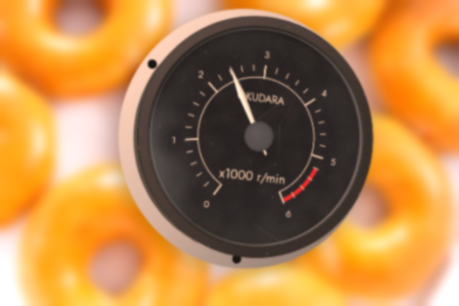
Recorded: {"value": 2400, "unit": "rpm"}
